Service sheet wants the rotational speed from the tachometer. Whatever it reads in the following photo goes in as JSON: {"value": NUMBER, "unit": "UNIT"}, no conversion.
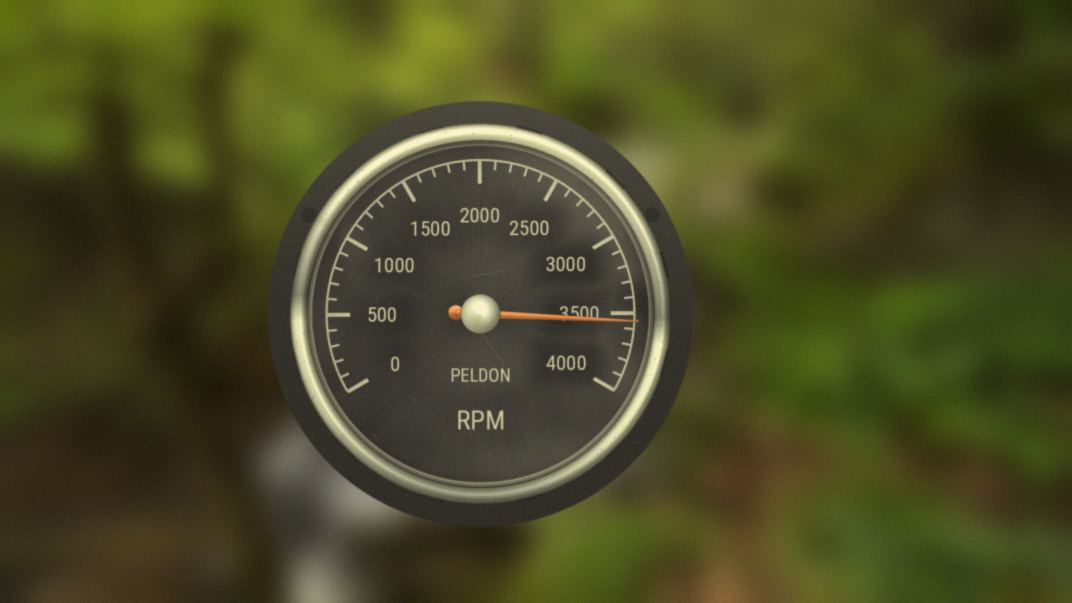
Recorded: {"value": 3550, "unit": "rpm"}
